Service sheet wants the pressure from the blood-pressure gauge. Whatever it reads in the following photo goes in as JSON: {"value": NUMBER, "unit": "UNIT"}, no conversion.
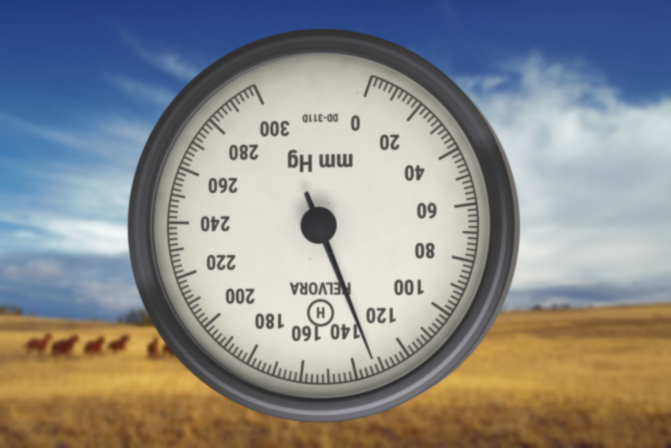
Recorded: {"value": 132, "unit": "mmHg"}
